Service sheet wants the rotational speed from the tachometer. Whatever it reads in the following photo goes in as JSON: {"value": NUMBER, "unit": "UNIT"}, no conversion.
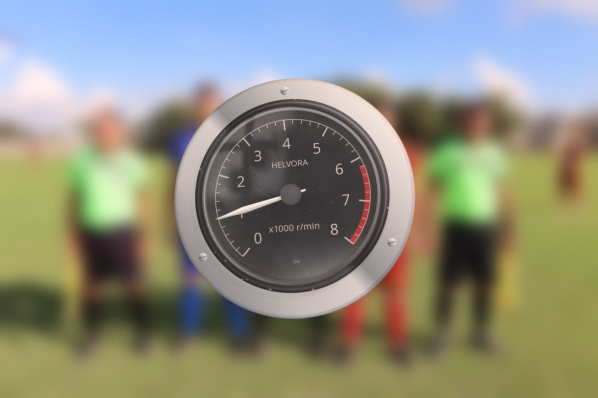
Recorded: {"value": 1000, "unit": "rpm"}
